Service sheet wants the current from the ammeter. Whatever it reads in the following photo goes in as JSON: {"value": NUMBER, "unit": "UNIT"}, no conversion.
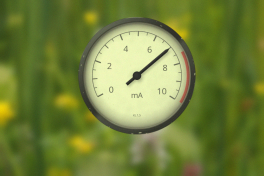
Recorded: {"value": 7, "unit": "mA"}
